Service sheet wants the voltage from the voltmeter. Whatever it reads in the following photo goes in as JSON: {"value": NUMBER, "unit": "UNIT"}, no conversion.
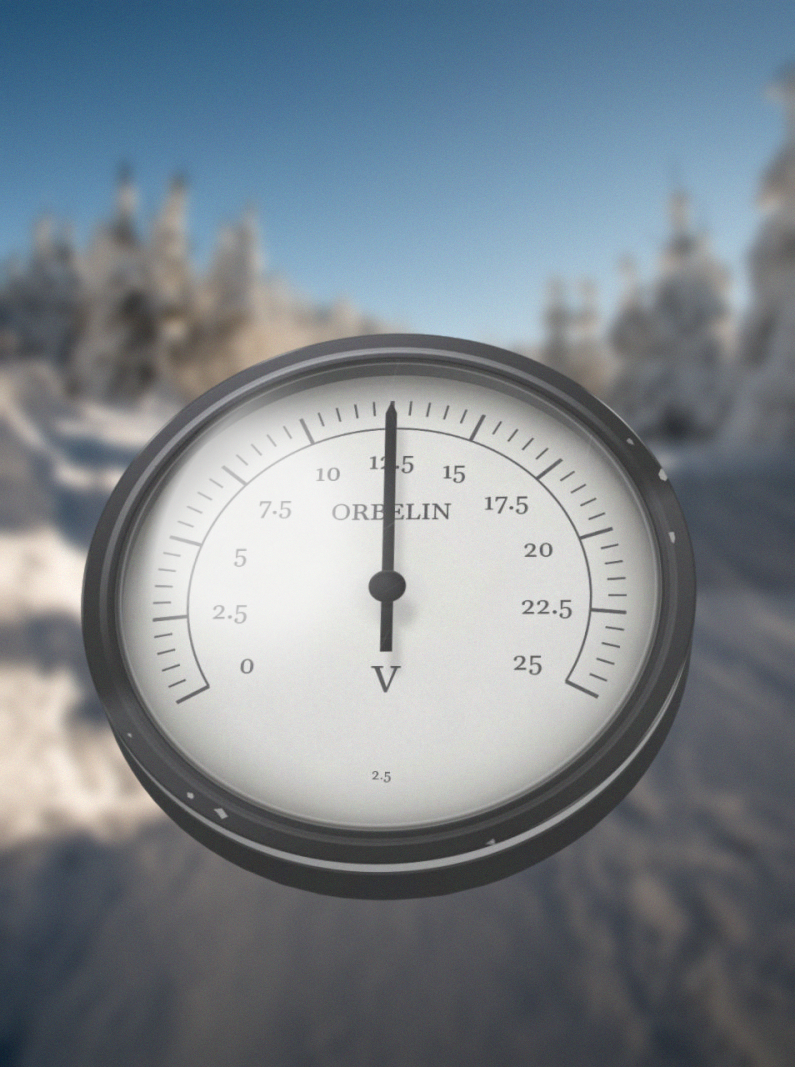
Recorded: {"value": 12.5, "unit": "V"}
